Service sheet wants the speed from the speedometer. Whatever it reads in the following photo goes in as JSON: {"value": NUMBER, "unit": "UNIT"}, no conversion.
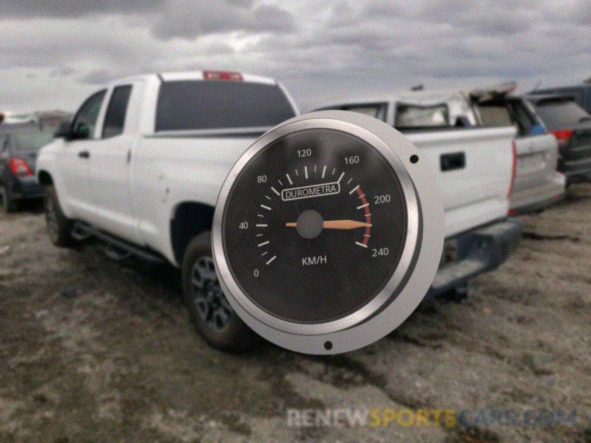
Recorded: {"value": 220, "unit": "km/h"}
